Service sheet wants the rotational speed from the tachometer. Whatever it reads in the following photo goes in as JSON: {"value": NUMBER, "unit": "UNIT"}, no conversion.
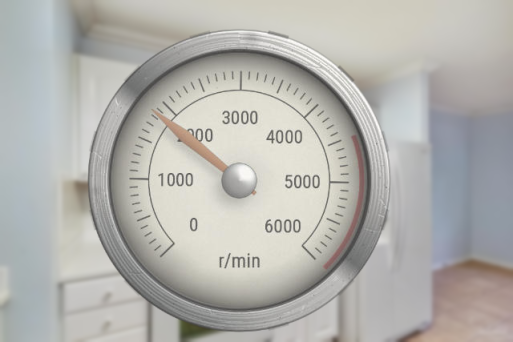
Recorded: {"value": 1850, "unit": "rpm"}
